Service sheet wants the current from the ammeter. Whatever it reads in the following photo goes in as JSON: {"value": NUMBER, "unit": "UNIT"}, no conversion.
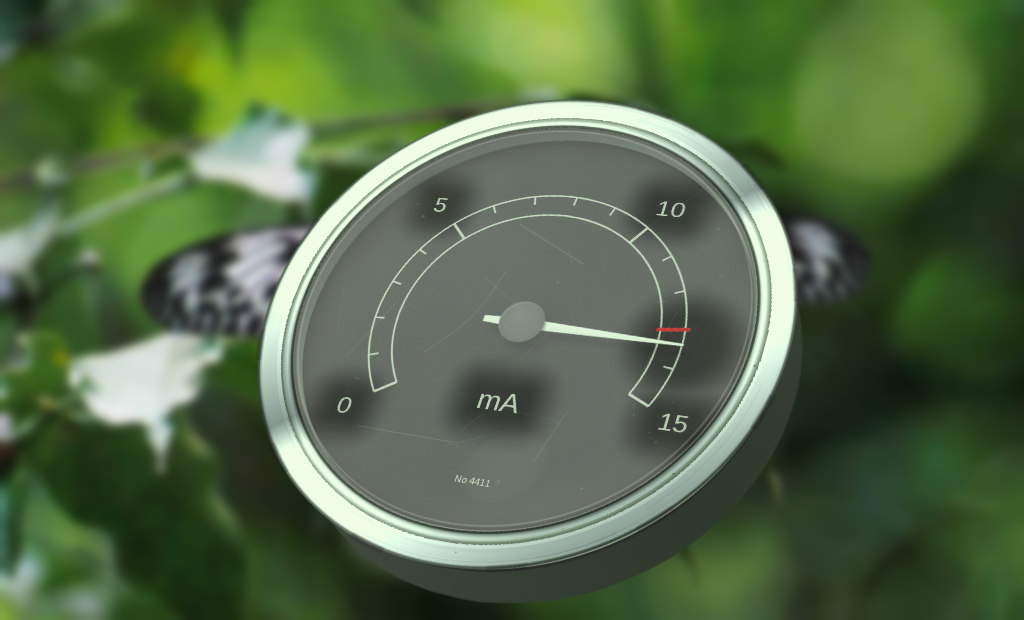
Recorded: {"value": 13.5, "unit": "mA"}
